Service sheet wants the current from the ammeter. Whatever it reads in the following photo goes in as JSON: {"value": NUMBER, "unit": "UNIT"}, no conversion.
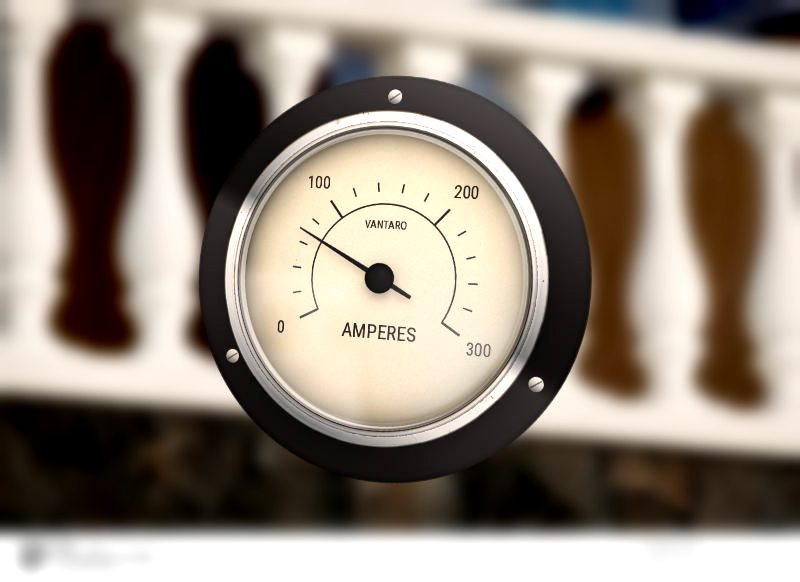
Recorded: {"value": 70, "unit": "A"}
